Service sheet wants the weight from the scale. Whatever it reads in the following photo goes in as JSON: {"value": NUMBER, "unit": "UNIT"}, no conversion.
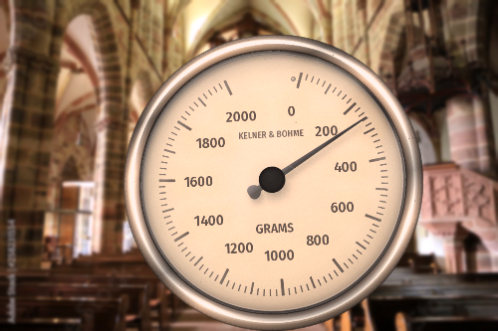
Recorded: {"value": 260, "unit": "g"}
